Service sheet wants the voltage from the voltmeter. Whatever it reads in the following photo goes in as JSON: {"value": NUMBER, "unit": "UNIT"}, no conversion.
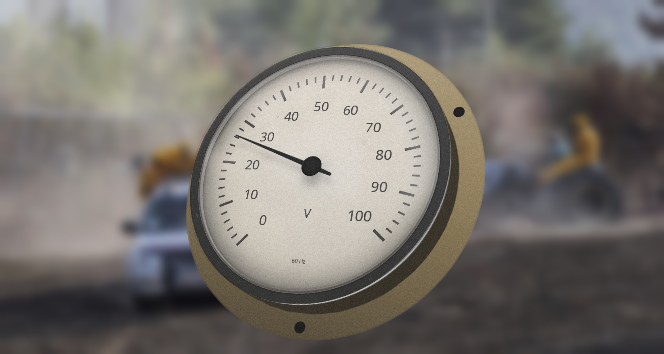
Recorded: {"value": 26, "unit": "V"}
